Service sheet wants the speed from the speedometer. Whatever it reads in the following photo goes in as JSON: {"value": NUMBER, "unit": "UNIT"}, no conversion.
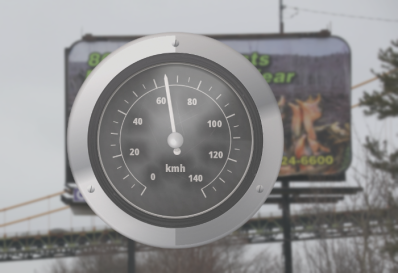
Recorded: {"value": 65, "unit": "km/h"}
